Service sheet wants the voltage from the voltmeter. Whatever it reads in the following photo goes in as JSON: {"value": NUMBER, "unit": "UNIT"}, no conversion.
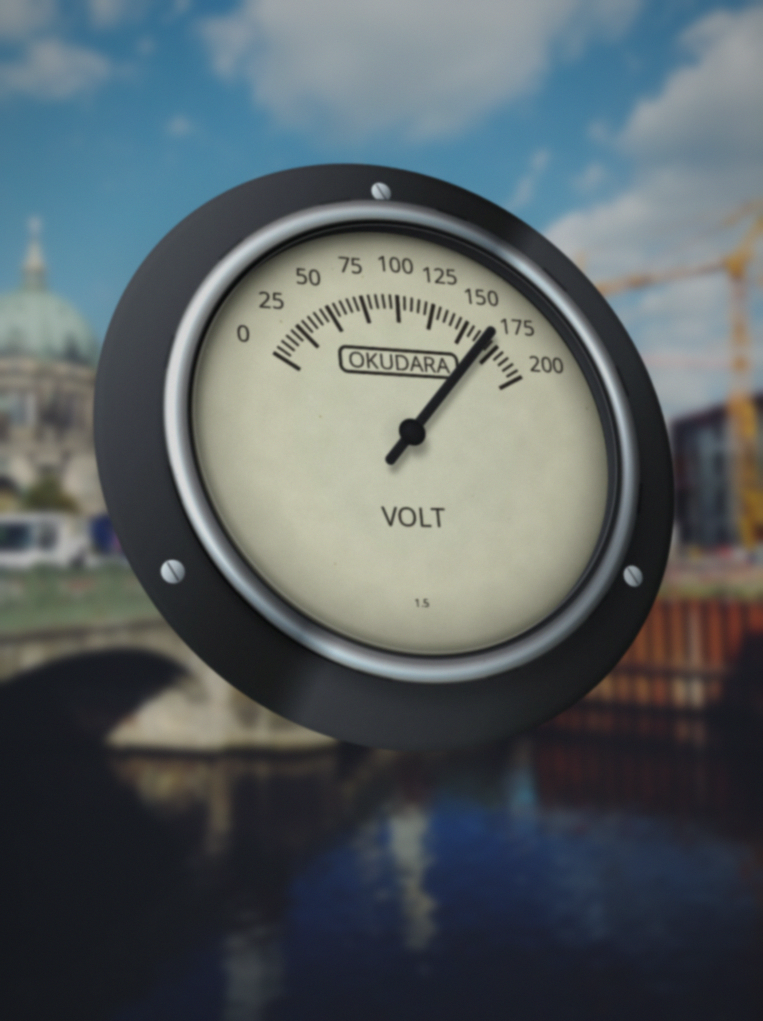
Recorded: {"value": 165, "unit": "V"}
